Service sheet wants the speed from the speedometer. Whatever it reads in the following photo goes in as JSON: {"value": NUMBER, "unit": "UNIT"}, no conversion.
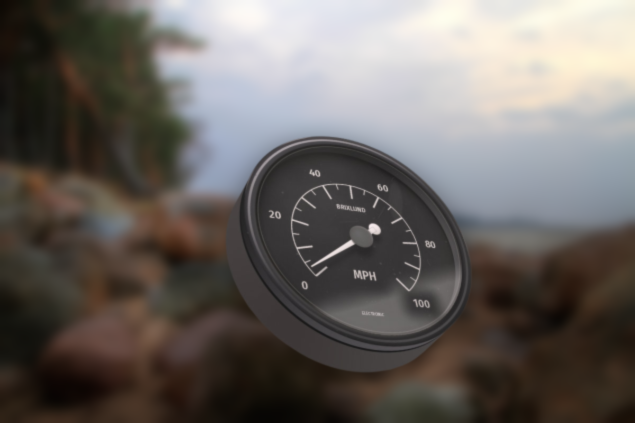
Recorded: {"value": 2.5, "unit": "mph"}
